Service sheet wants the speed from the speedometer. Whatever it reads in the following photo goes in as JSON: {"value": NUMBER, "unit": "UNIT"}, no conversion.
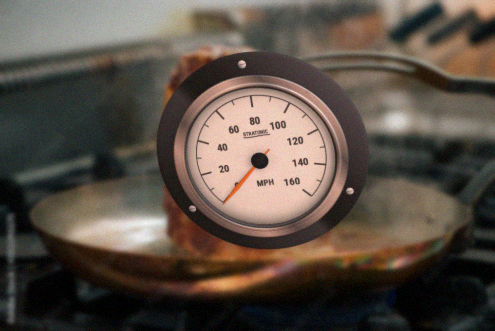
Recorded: {"value": 0, "unit": "mph"}
